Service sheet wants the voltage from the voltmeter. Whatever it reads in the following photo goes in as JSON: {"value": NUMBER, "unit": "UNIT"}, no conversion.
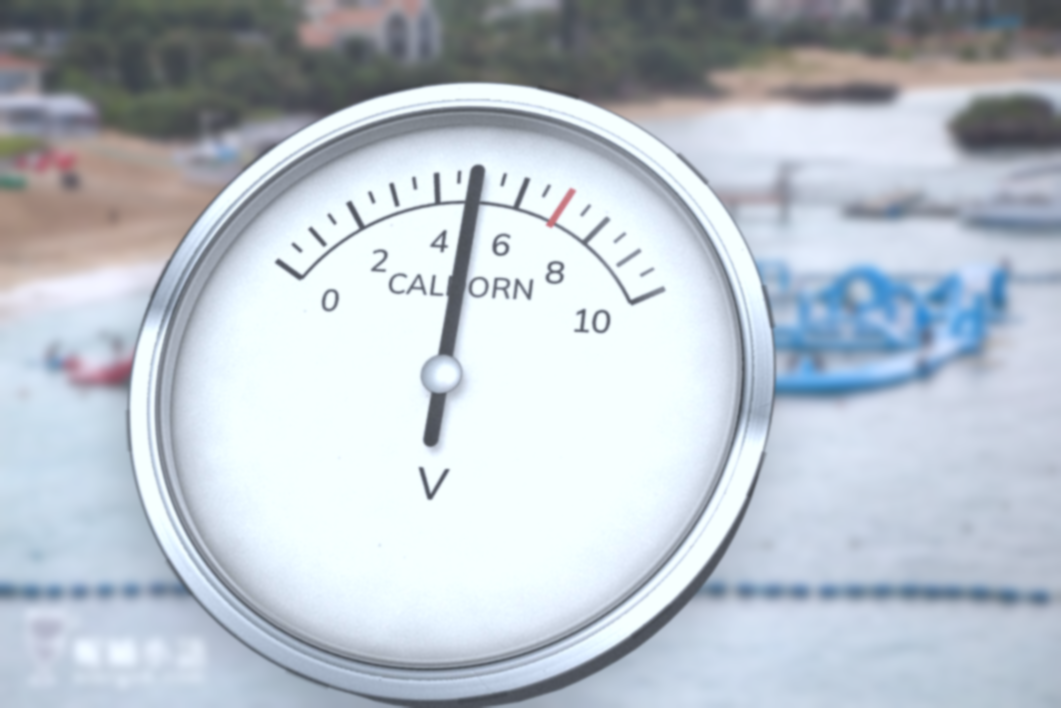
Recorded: {"value": 5, "unit": "V"}
